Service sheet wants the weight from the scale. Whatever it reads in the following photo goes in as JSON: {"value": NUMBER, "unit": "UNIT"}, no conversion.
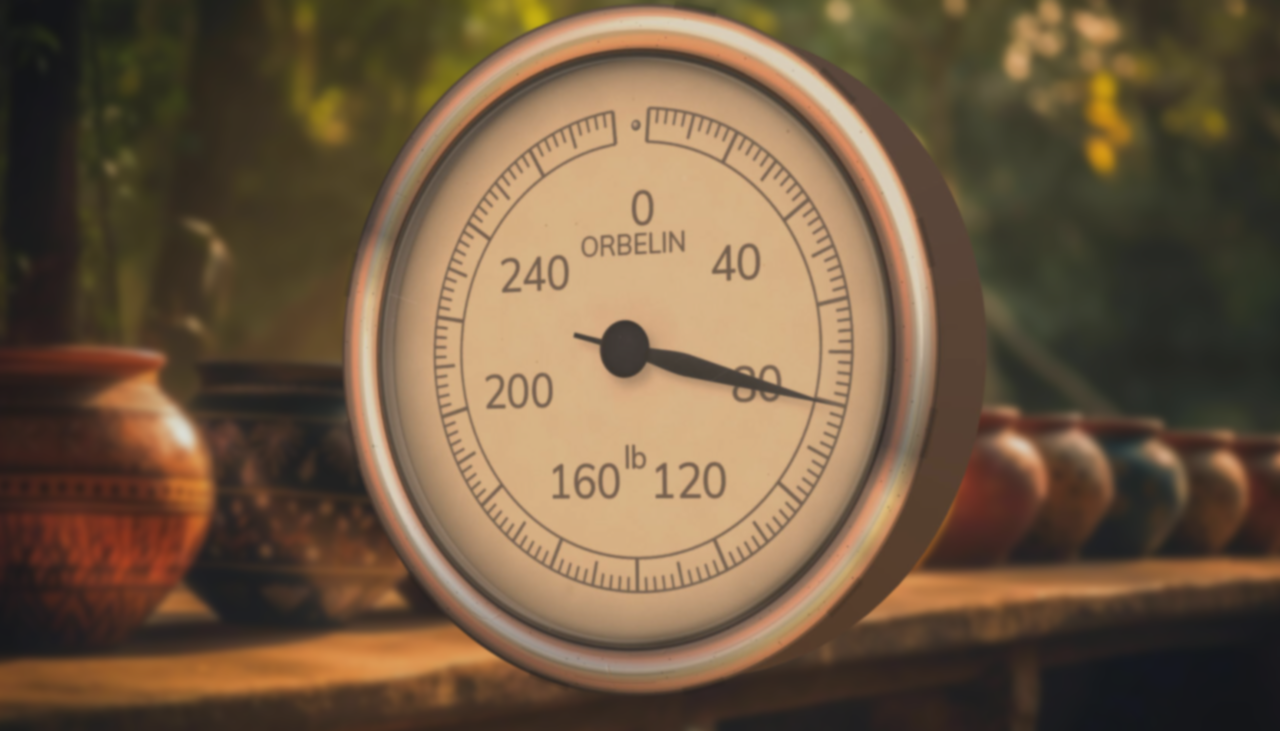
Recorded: {"value": 80, "unit": "lb"}
